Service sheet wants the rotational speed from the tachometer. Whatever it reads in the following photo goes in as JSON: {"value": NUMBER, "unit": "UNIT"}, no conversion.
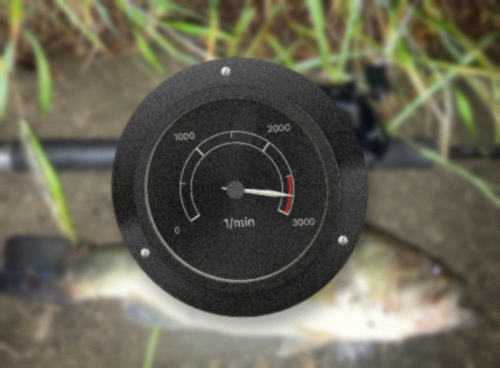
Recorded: {"value": 2750, "unit": "rpm"}
